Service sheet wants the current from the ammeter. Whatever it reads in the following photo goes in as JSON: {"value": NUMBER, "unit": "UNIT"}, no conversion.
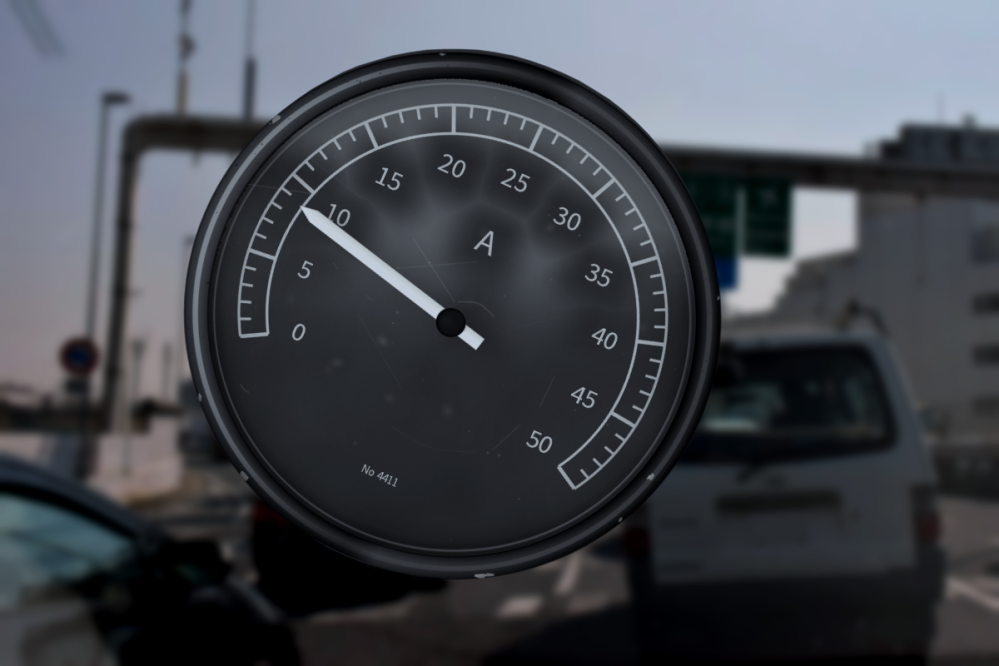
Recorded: {"value": 9, "unit": "A"}
